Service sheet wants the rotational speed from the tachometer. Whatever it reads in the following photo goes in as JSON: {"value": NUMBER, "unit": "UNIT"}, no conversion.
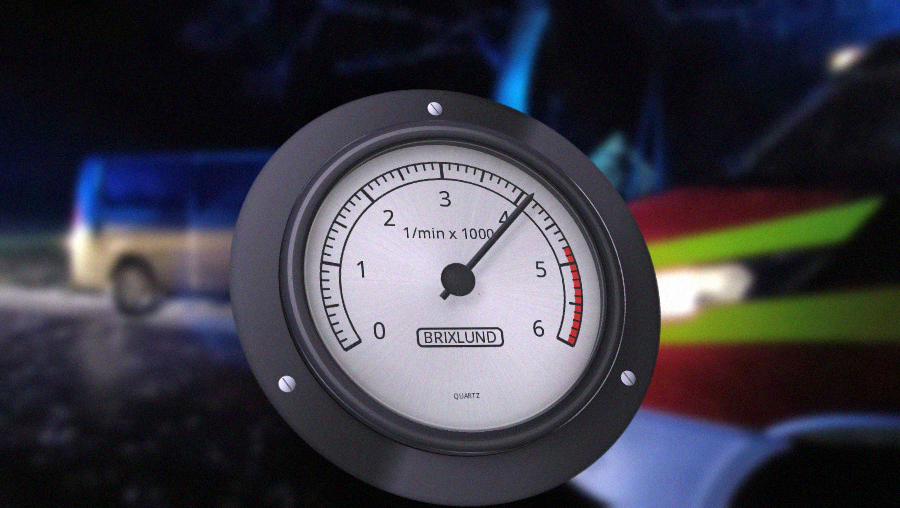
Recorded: {"value": 4100, "unit": "rpm"}
